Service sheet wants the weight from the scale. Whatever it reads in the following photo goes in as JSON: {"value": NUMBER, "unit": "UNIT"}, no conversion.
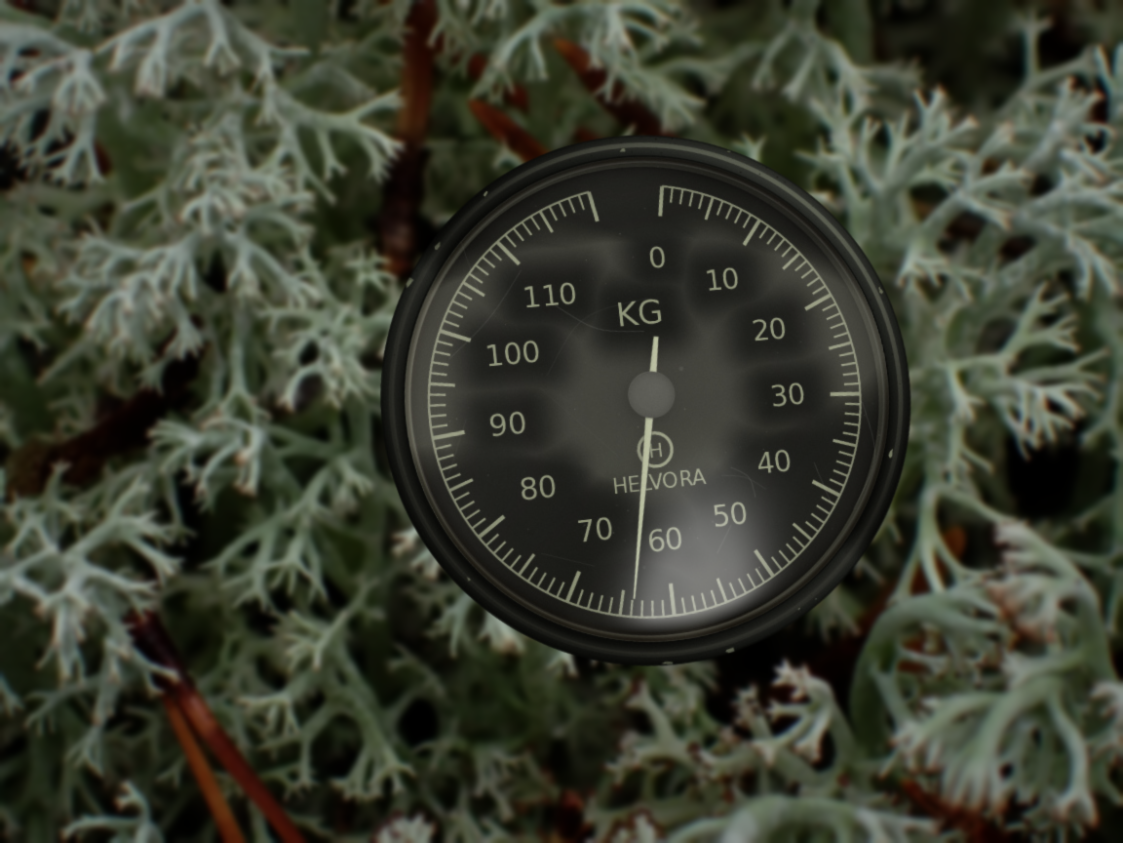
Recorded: {"value": 64, "unit": "kg"}
